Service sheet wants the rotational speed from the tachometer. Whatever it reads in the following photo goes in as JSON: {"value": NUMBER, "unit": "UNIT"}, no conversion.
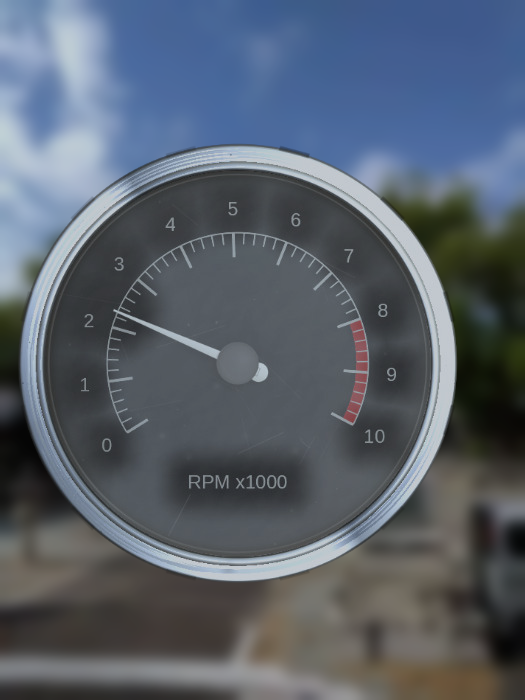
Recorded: {"value": 2300, "unit": "rpm"}
